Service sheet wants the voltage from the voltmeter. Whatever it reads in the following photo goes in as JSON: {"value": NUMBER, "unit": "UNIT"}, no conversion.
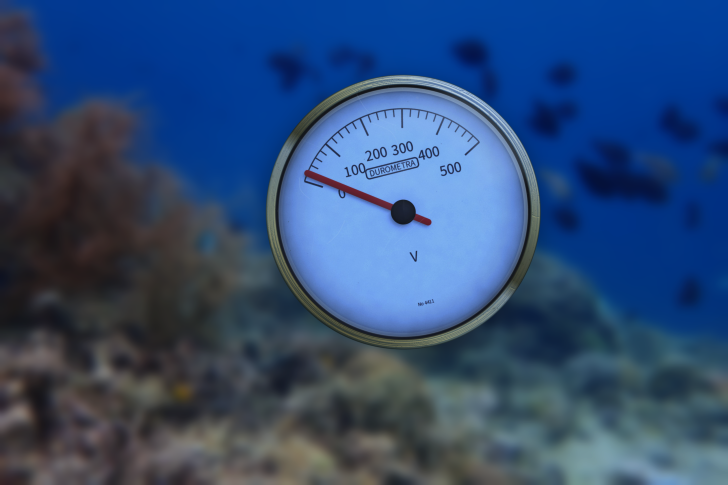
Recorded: {"value": 20, "unit": "V"}
